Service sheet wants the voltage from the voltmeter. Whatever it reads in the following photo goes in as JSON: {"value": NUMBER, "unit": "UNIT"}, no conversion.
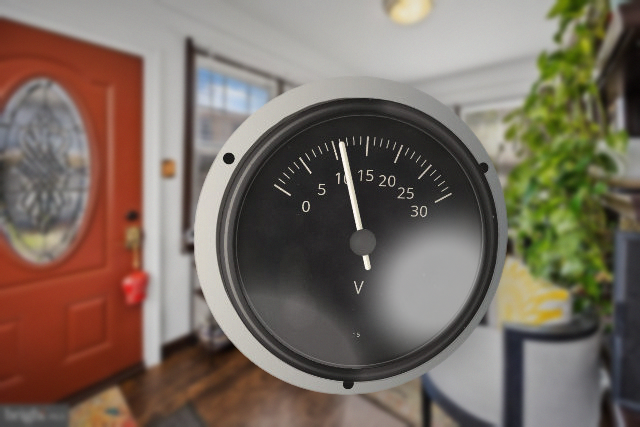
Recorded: {"value": 11, "unit": "V"}
